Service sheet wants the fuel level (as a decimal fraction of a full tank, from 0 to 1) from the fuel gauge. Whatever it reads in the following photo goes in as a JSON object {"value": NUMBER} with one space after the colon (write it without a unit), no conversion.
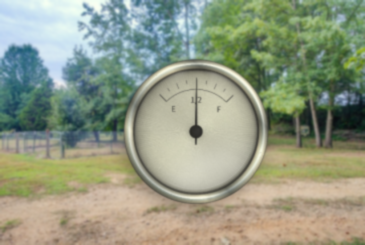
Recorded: {"value": 0.5}
